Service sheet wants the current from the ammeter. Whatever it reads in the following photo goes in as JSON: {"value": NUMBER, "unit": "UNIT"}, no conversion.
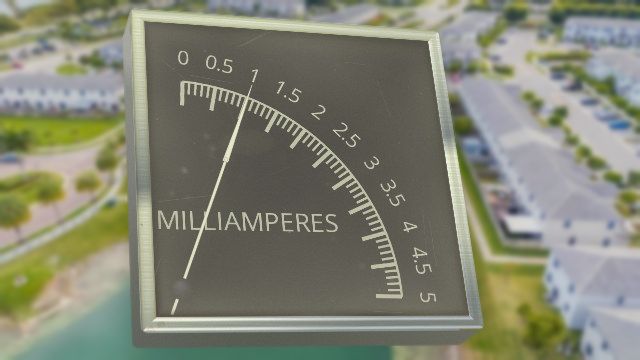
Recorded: {"value": 1, "unit": "mA"}
